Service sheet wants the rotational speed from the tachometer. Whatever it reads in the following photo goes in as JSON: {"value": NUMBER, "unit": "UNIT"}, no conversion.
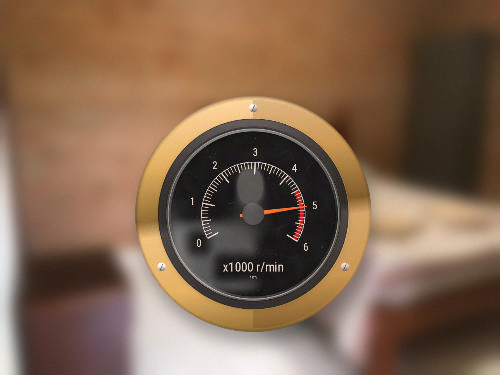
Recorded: {"value": 5000, "unit": "rpm"}
